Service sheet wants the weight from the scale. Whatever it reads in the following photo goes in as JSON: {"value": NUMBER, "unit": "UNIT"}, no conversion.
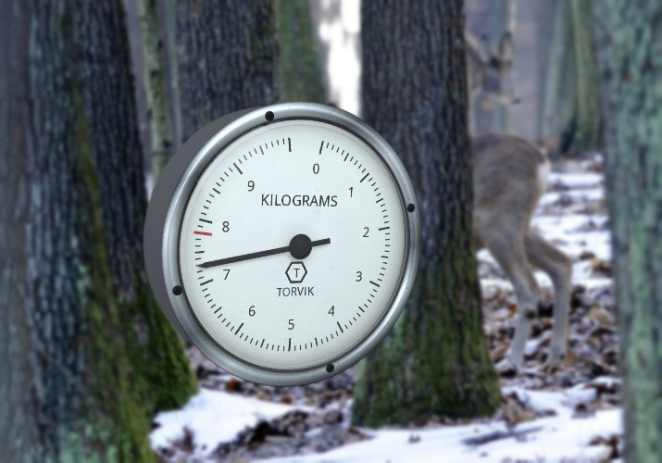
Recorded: {"value": 7.3, "unit": "kg"}
